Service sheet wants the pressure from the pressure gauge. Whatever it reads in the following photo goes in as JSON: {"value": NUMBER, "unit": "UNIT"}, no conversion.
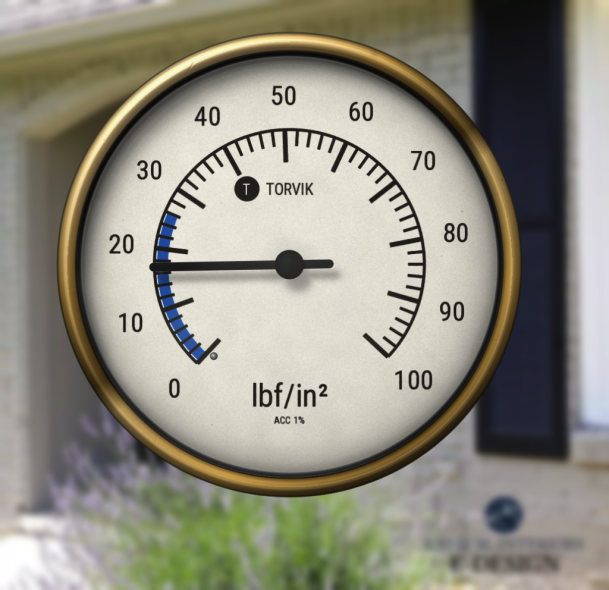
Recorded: {"value": 17, "unit": "psi"}
